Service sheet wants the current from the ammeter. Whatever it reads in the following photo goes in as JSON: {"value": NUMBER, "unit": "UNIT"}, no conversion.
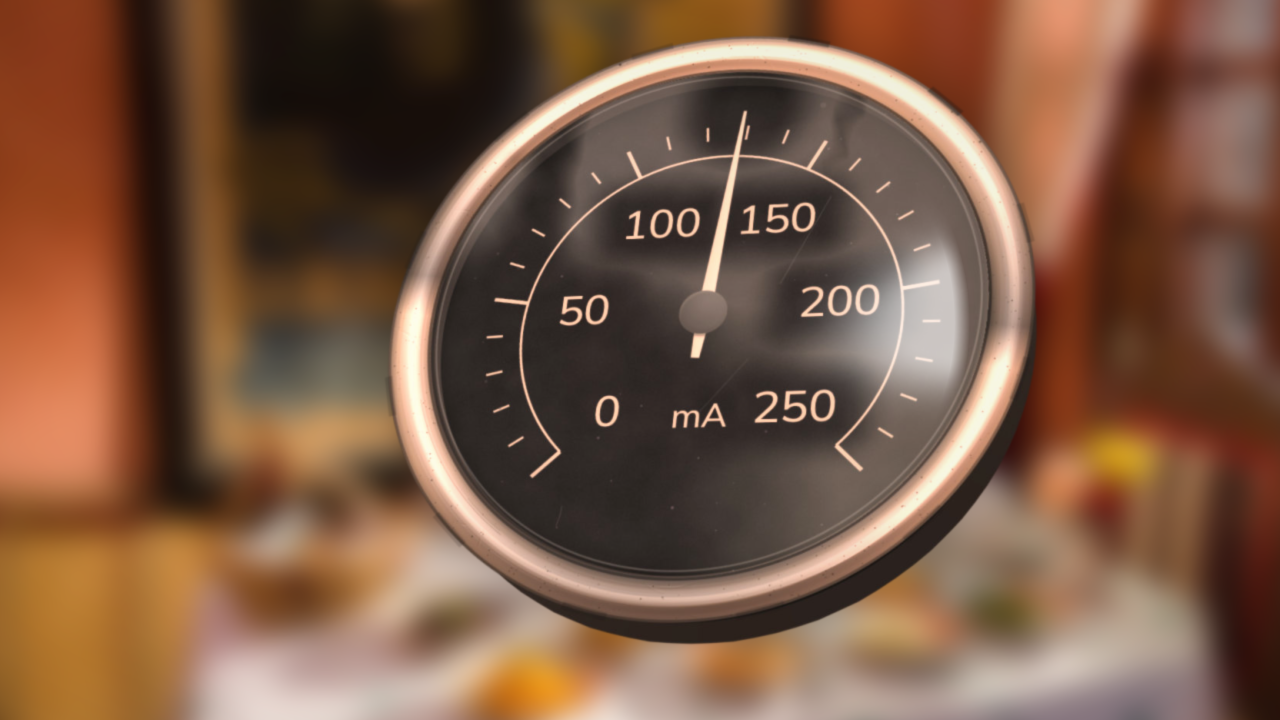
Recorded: {"value": 130, "unit": "mA"}
